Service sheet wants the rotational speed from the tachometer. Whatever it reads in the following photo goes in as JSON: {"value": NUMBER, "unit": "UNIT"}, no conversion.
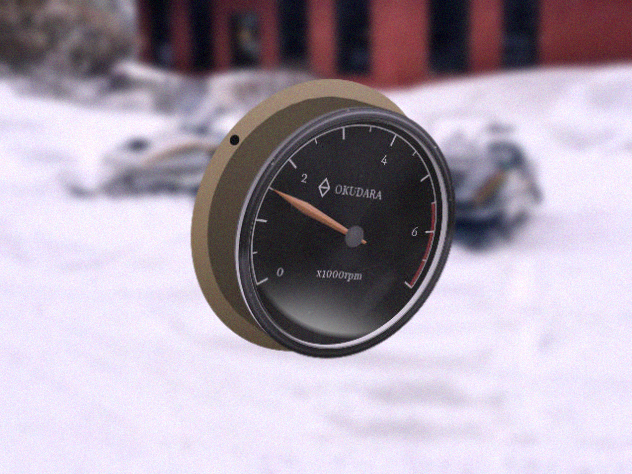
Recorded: {"value": 1500, "unit": "rpm"}
